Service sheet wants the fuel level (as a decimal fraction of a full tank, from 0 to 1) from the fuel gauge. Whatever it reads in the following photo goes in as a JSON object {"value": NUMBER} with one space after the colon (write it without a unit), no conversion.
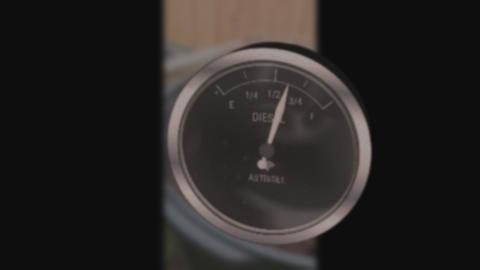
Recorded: {"value": 0.625}
